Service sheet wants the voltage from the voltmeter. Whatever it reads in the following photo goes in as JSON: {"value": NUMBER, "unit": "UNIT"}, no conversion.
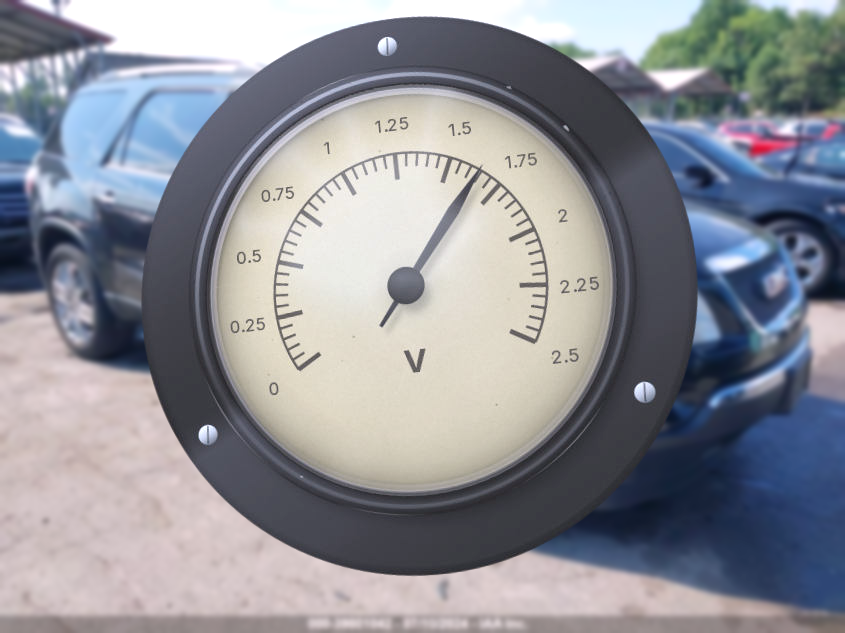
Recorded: {"value": 1.65, "unit": "V"}
